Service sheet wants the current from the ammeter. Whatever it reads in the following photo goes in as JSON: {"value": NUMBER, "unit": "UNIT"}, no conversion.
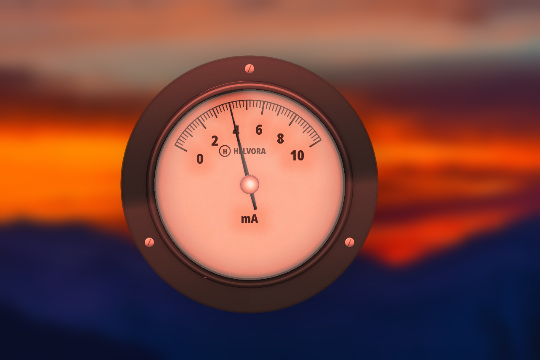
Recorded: {"value": 4, "unit": "mA"}
